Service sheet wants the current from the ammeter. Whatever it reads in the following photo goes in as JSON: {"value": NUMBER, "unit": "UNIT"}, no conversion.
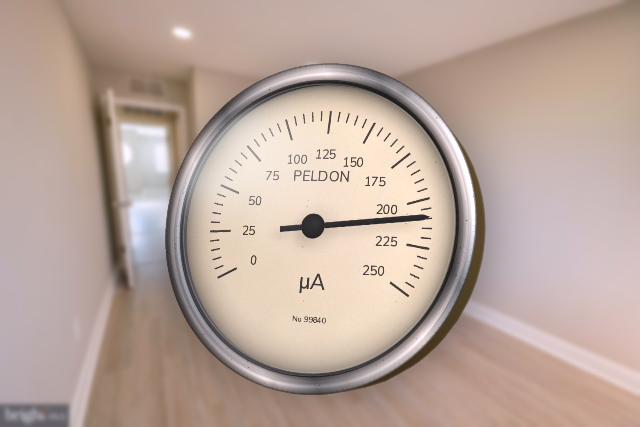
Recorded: {"value": 210, "unit": "µA"}
